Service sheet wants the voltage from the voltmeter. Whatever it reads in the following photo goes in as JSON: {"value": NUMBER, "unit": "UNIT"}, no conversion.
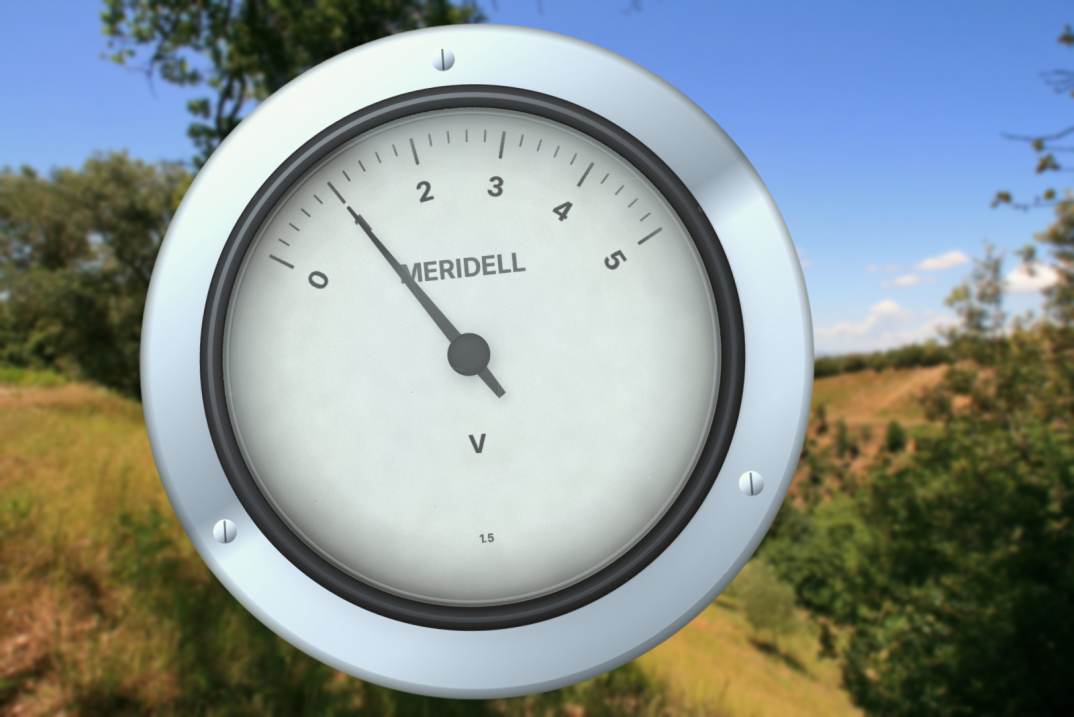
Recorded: {"value": 1, "unit": "V"}
